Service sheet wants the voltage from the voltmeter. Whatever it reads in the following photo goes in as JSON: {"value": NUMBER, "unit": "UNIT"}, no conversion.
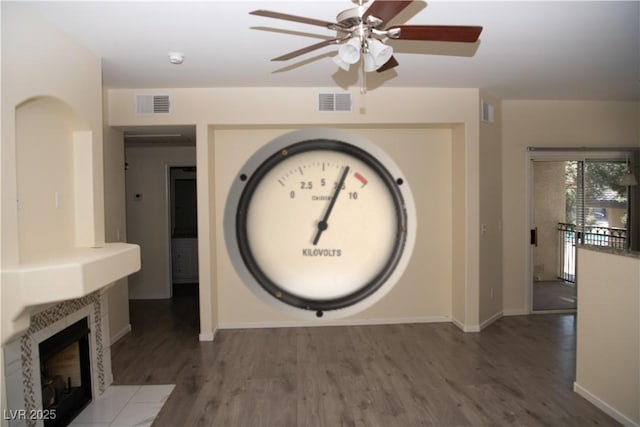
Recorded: {"value": 7.5, "unit": "kV"}
